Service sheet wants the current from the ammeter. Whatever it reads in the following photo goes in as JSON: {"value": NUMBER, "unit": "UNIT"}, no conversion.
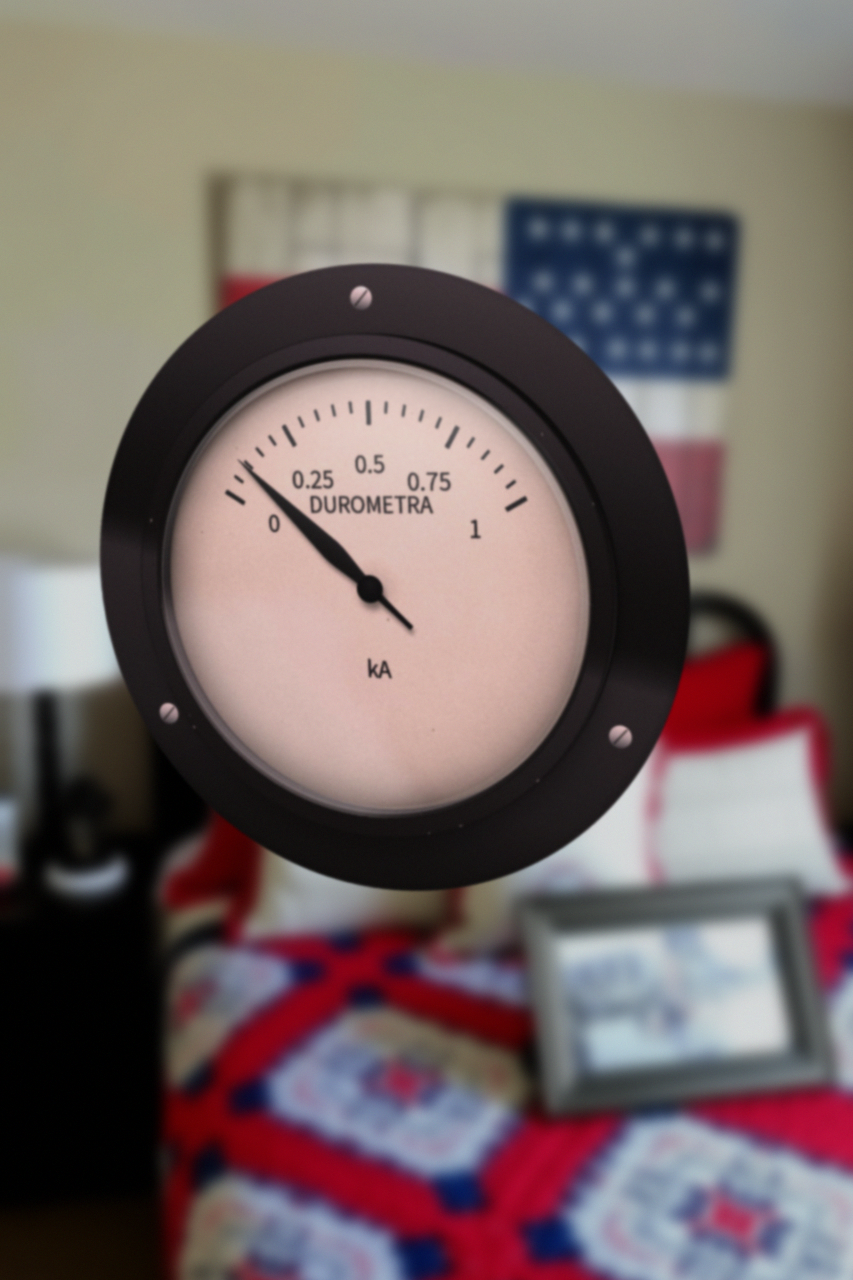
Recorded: {"value": 0.1, "unit": "kA"}
